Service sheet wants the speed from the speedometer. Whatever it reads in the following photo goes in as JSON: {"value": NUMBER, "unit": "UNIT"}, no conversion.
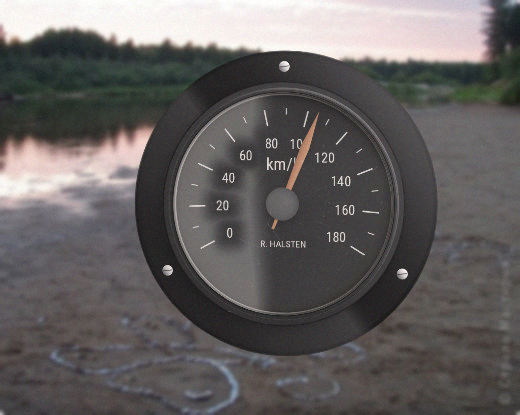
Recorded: {"value": 105, "unit": "km/h"}
